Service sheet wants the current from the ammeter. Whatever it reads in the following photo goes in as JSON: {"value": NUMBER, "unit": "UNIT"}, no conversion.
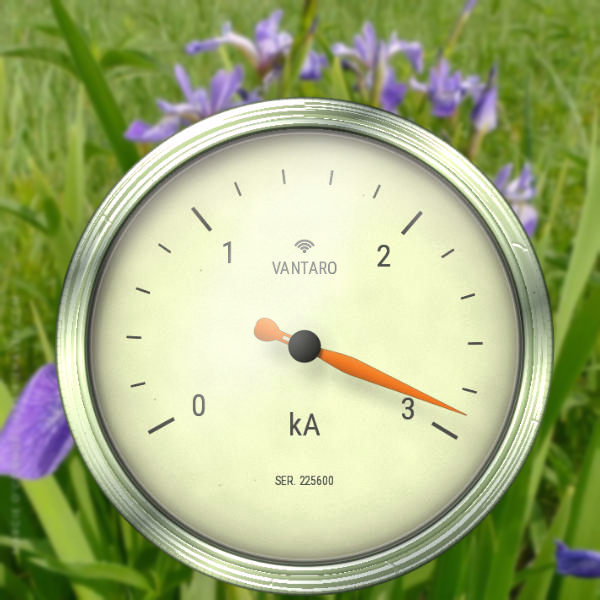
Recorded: {"value": 2.9, "unit": "kA"}
